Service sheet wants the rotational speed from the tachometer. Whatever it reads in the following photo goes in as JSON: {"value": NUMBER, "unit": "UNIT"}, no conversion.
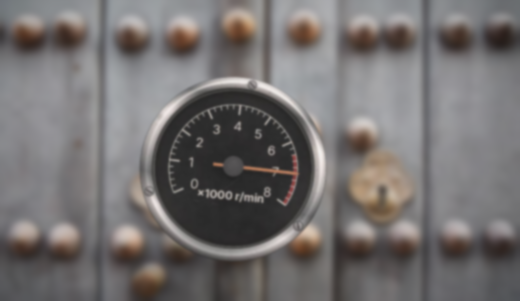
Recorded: {"value": 7000, "unit": "rpm"}
